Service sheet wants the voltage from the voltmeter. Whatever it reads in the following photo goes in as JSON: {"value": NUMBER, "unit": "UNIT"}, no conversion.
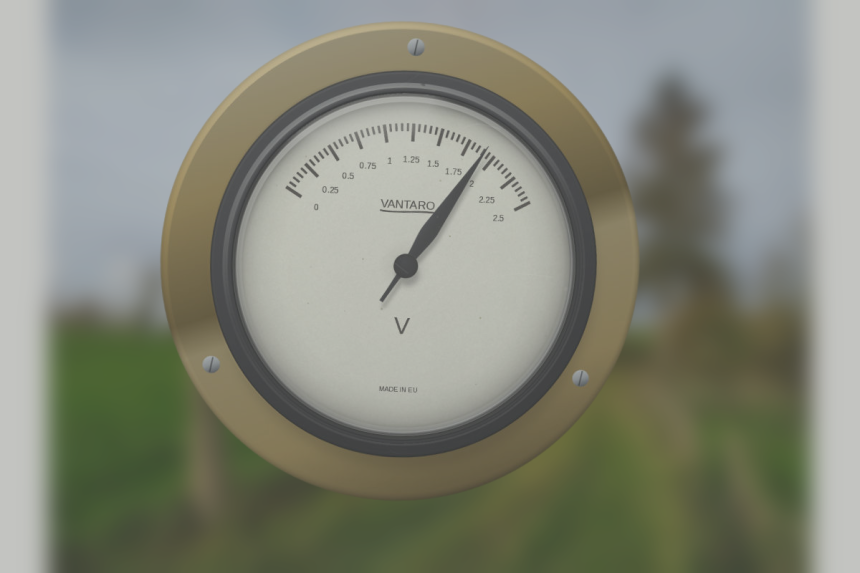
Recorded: {"value": 1.9, "unit": "V"}
